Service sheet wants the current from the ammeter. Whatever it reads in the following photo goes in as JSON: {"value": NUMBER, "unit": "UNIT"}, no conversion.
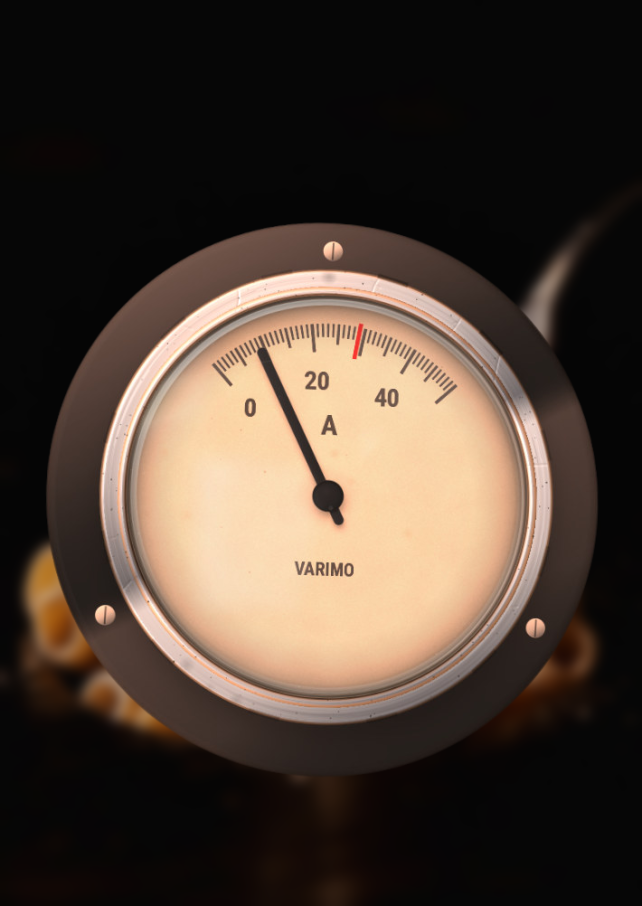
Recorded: {"value": 9, "unit": "A"}
